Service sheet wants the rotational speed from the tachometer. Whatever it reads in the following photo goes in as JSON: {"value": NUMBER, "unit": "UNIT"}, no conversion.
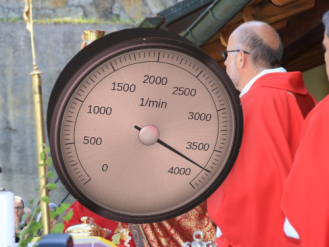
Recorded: {"value": 3750, "unit": "rpm"}
